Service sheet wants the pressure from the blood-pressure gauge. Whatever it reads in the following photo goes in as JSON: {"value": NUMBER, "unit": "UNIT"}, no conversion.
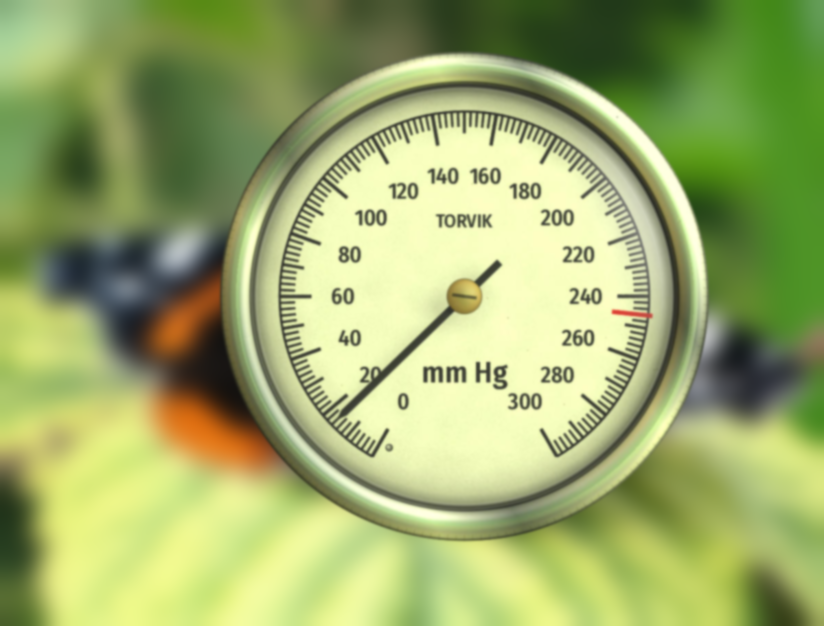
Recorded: {"value": 16, "unit": "mmHg"}
